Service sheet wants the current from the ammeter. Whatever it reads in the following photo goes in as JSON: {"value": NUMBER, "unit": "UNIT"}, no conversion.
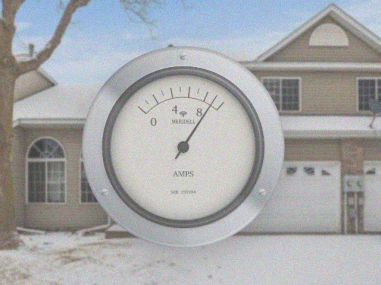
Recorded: {"value": 9, "unit": "A"}
